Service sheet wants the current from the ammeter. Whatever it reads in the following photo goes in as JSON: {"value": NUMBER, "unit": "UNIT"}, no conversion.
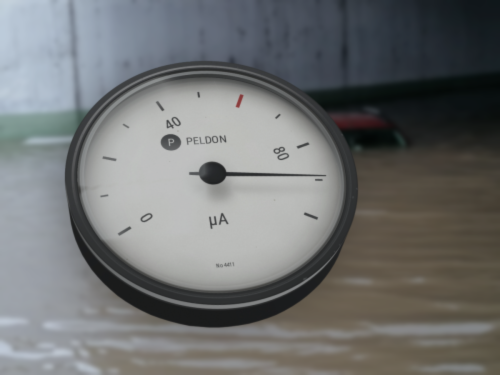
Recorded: {"value": 90, "unit": "µA"}
